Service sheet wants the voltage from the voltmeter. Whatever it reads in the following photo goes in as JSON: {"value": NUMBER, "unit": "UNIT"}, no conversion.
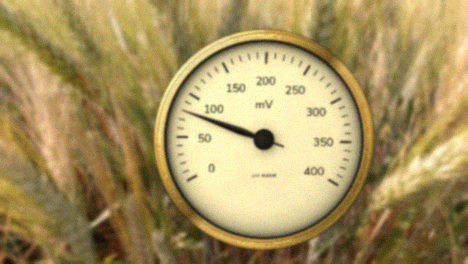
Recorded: {"value": 80, "unit": "mV"}
